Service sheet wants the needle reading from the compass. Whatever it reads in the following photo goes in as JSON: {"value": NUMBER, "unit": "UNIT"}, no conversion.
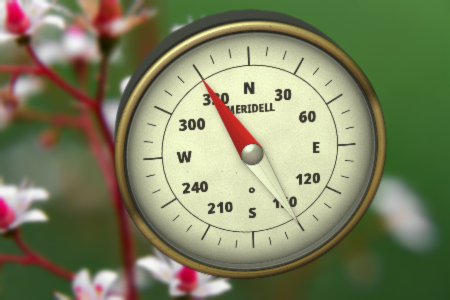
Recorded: {"value": 330, "unit": "°"}
